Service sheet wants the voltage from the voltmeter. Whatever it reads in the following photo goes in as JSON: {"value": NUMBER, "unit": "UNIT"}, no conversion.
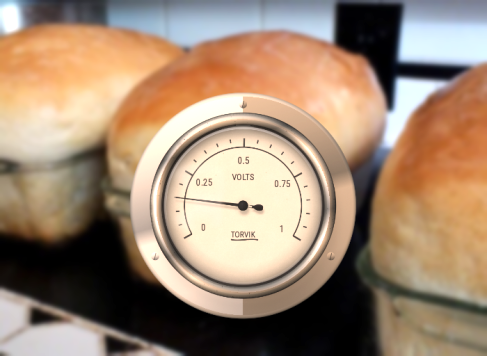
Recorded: {"value": 0.15, "unit": "V"}
